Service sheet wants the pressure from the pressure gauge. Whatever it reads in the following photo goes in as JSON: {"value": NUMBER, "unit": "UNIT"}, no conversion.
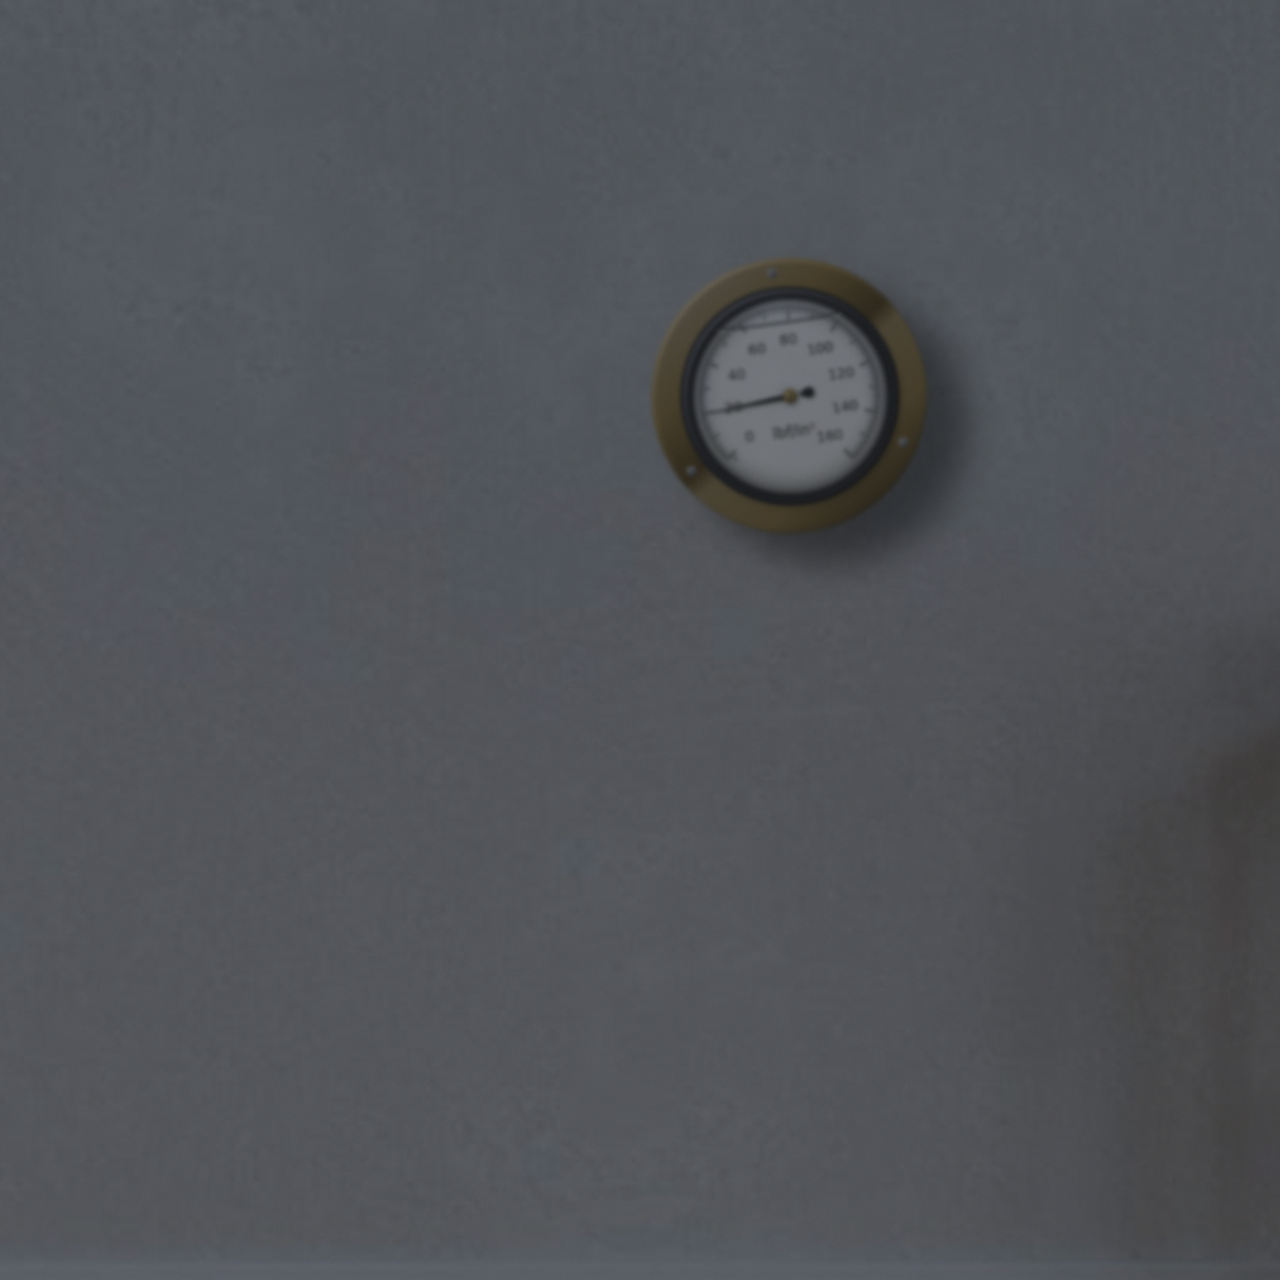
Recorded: {"value": 20, "unit": "psi"}
